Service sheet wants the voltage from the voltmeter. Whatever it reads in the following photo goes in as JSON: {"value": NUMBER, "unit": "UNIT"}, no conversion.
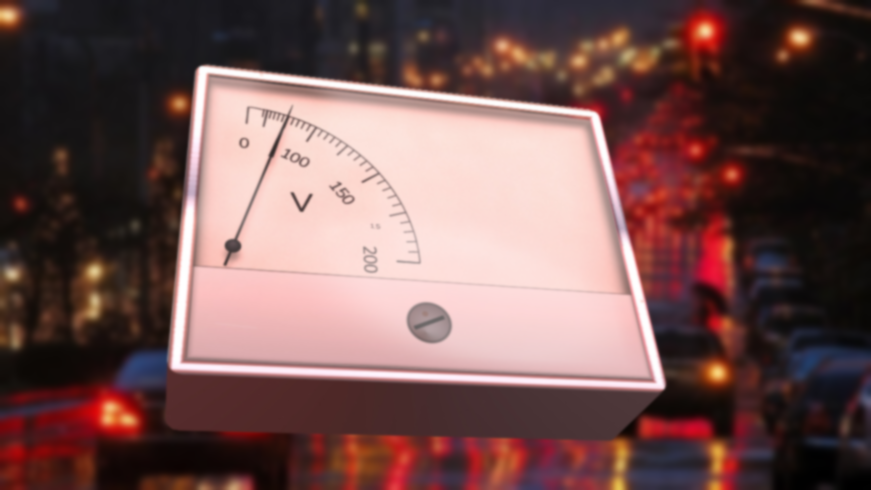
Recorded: {"value": 75, "unit": "V"}
